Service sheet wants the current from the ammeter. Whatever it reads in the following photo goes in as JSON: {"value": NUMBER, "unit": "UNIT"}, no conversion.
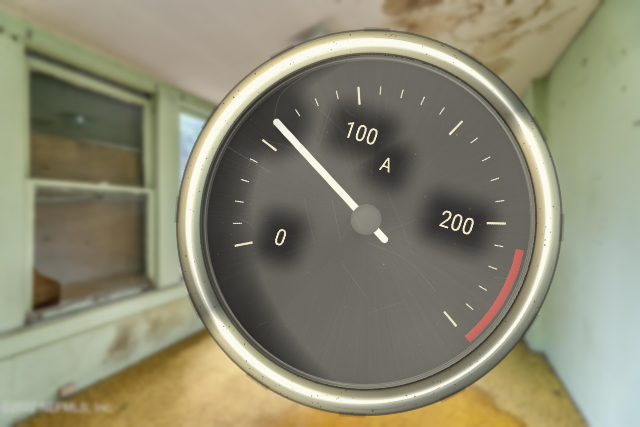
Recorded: {"value": 60, "unit": "A"}
